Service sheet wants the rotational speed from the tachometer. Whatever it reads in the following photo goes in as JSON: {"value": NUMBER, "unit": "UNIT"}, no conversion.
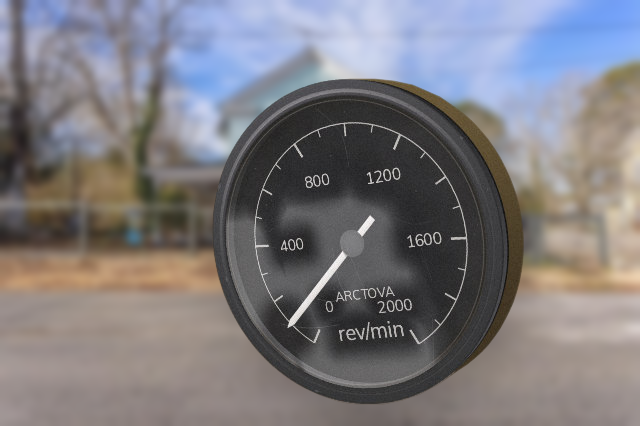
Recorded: {"value": 100, "unit": "rpm"}
